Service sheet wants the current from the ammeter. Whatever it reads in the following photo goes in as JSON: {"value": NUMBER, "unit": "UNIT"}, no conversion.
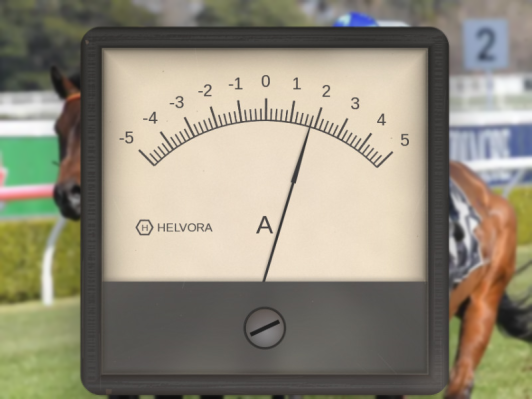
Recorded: {"value": 1.8, "unit": "A"}
